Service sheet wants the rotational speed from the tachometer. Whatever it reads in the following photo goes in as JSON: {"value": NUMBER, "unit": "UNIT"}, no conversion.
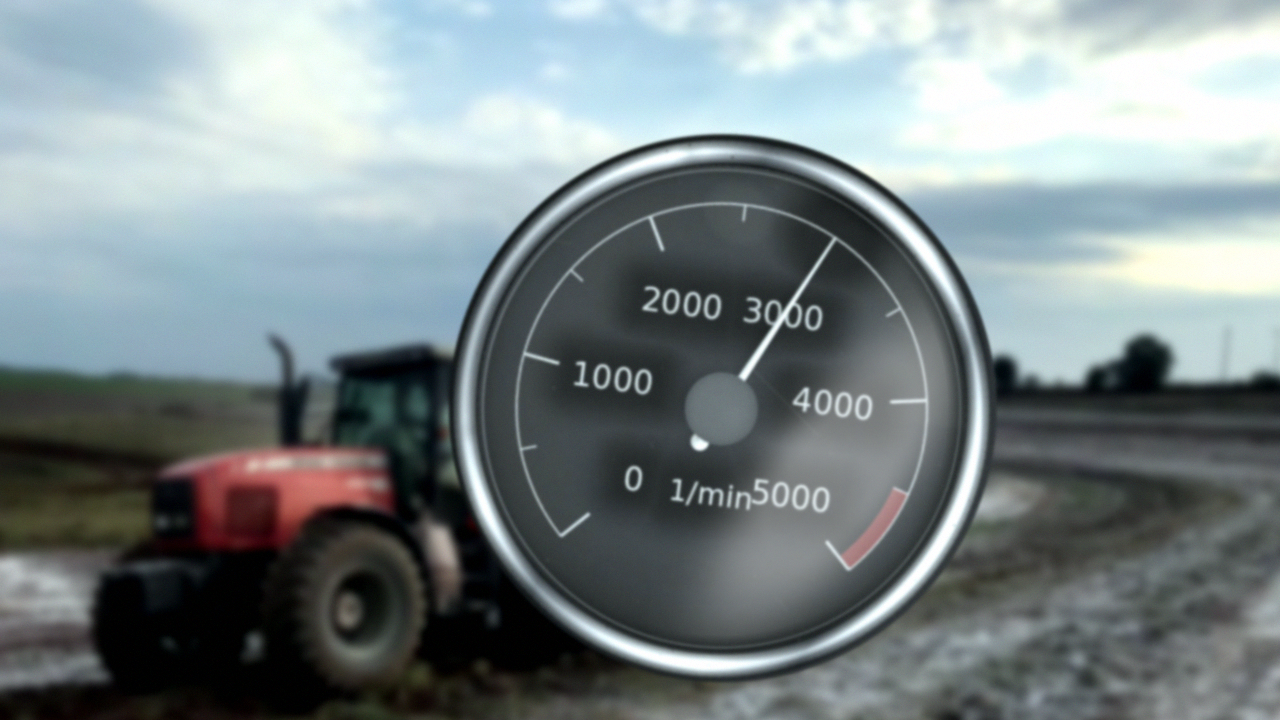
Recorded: {"value": 3000, "unit": "rpm"}
